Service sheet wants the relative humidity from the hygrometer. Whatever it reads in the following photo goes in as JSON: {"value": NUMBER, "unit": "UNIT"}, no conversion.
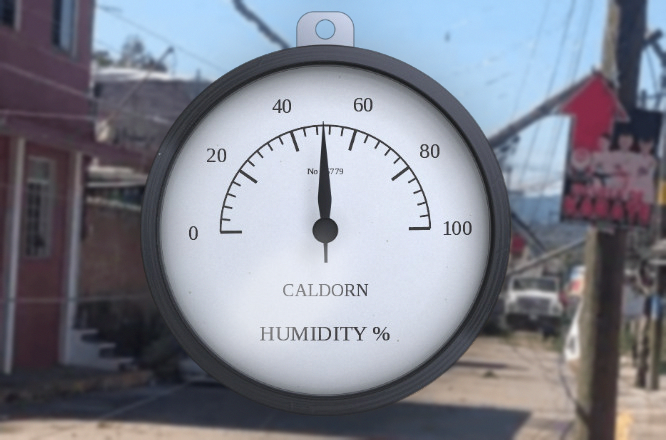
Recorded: {"value": 50, "unit": "%"}
